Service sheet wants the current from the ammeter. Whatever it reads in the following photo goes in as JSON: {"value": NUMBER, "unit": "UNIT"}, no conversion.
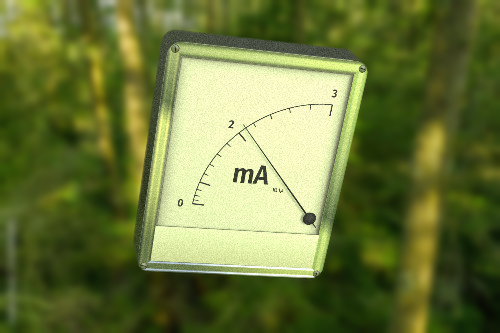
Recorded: {"value": 2.1, "unit": "mA"}
